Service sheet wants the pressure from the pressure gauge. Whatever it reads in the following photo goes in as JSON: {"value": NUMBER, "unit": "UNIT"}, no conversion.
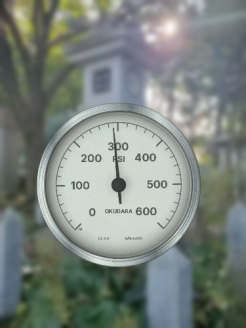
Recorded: {"value": 290, "unit": "psi"}
